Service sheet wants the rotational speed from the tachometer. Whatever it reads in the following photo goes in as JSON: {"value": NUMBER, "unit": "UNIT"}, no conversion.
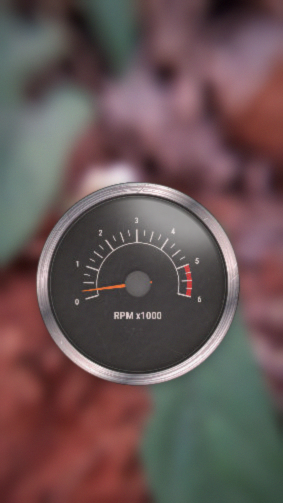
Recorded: {"value": 250, "unit": "rpm"}
